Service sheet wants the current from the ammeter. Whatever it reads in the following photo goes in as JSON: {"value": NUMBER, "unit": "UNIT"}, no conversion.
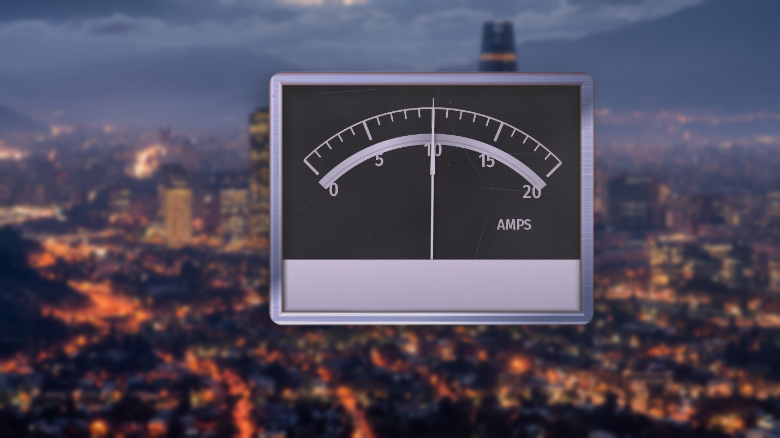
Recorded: {"value": 10, "unit": "A"}
